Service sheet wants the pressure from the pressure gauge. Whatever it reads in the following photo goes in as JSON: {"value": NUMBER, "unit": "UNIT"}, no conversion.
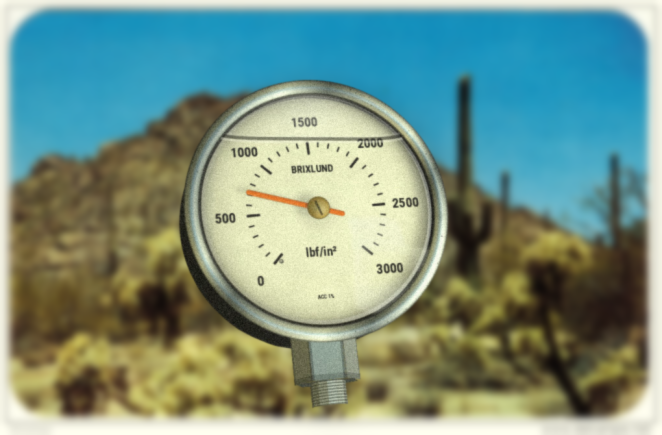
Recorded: {"value": 700, "unit": "psi"}
